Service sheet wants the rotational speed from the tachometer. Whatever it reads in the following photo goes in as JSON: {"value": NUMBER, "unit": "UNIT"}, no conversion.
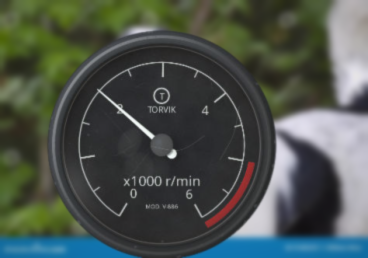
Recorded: {"value": 2000, "unit": "rpm"}
